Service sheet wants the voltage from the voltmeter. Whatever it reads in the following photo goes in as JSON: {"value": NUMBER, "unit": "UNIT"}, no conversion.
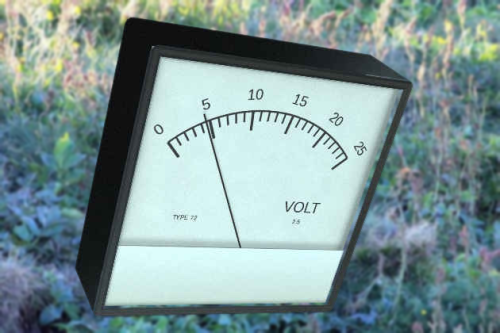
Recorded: {"value": 4.5, "unit": "V"}
